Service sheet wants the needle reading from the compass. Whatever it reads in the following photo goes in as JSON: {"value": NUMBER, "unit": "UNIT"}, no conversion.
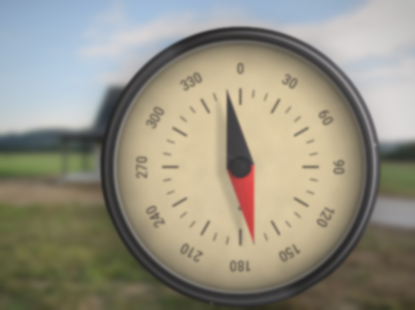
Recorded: {"value": 170, "unit": "°"}
